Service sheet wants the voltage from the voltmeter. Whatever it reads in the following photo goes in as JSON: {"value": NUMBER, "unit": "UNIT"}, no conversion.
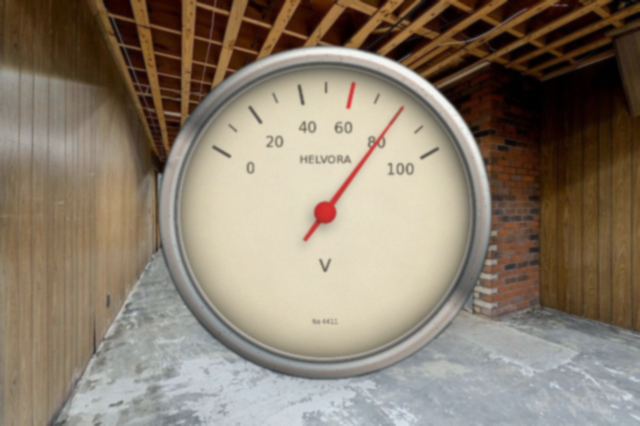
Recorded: {"value": 80, "unit": "V"}
